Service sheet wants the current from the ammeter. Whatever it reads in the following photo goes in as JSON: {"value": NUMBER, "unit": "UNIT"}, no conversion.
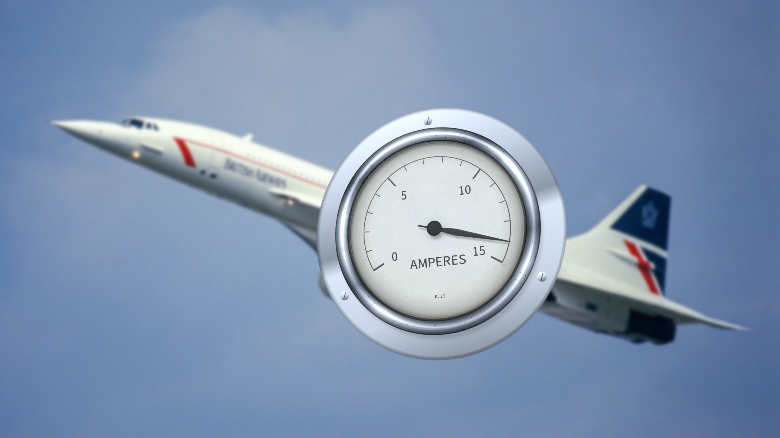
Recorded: {"value": 14, "unit": "A"}
